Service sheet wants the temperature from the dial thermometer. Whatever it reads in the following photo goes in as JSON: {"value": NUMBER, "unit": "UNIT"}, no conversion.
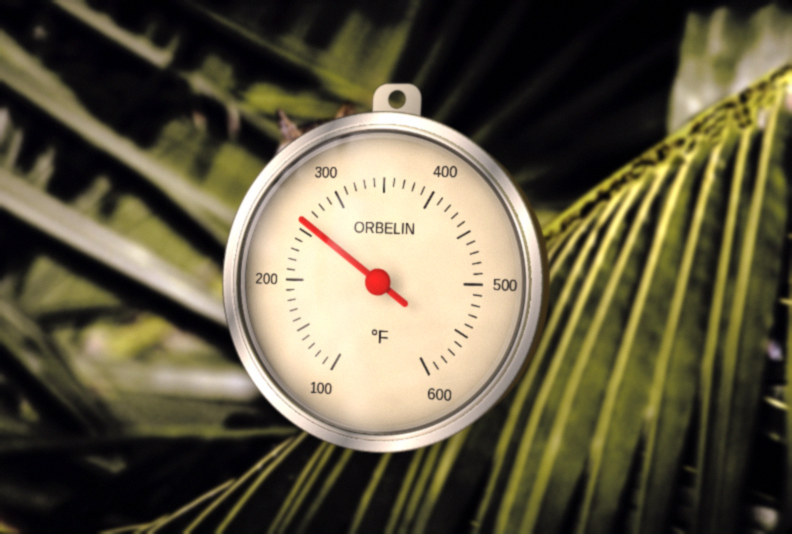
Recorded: {"value": 260, "unit": "°F"}
